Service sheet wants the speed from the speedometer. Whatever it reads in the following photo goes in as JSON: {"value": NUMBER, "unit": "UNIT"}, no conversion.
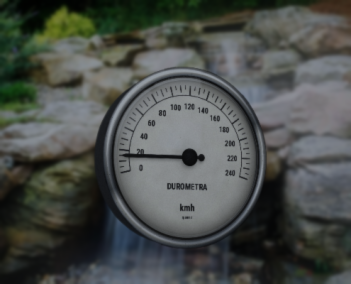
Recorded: {"value": 15, "unit": "km/h"}
